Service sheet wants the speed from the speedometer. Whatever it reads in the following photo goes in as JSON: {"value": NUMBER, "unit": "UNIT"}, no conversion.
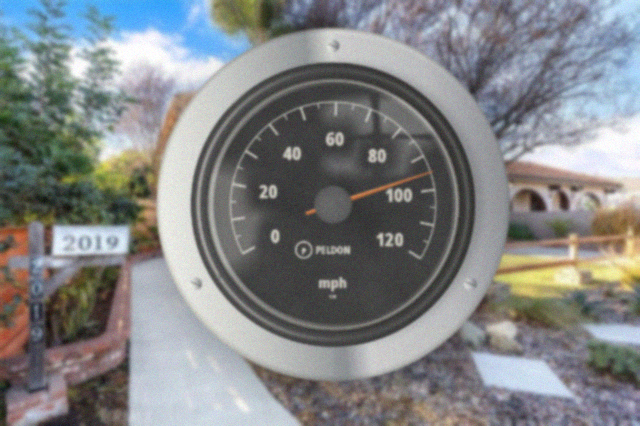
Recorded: {"value": 95, "unit": "mph"}
